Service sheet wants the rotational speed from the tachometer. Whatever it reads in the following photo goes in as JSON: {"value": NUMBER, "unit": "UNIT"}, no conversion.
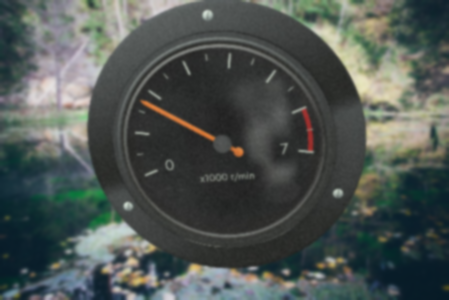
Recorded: {"value": 1750, "unit": "rpm"}
